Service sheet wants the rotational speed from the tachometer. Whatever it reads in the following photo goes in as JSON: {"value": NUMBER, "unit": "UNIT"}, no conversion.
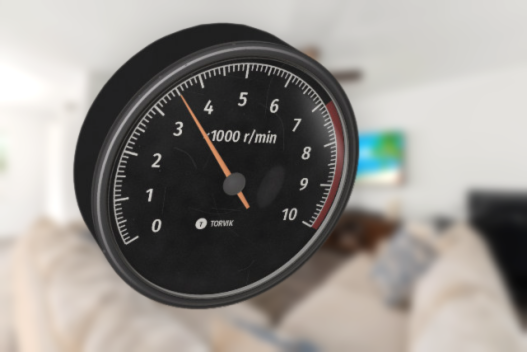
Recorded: {"value": 3500, "unit": "rpm"}
